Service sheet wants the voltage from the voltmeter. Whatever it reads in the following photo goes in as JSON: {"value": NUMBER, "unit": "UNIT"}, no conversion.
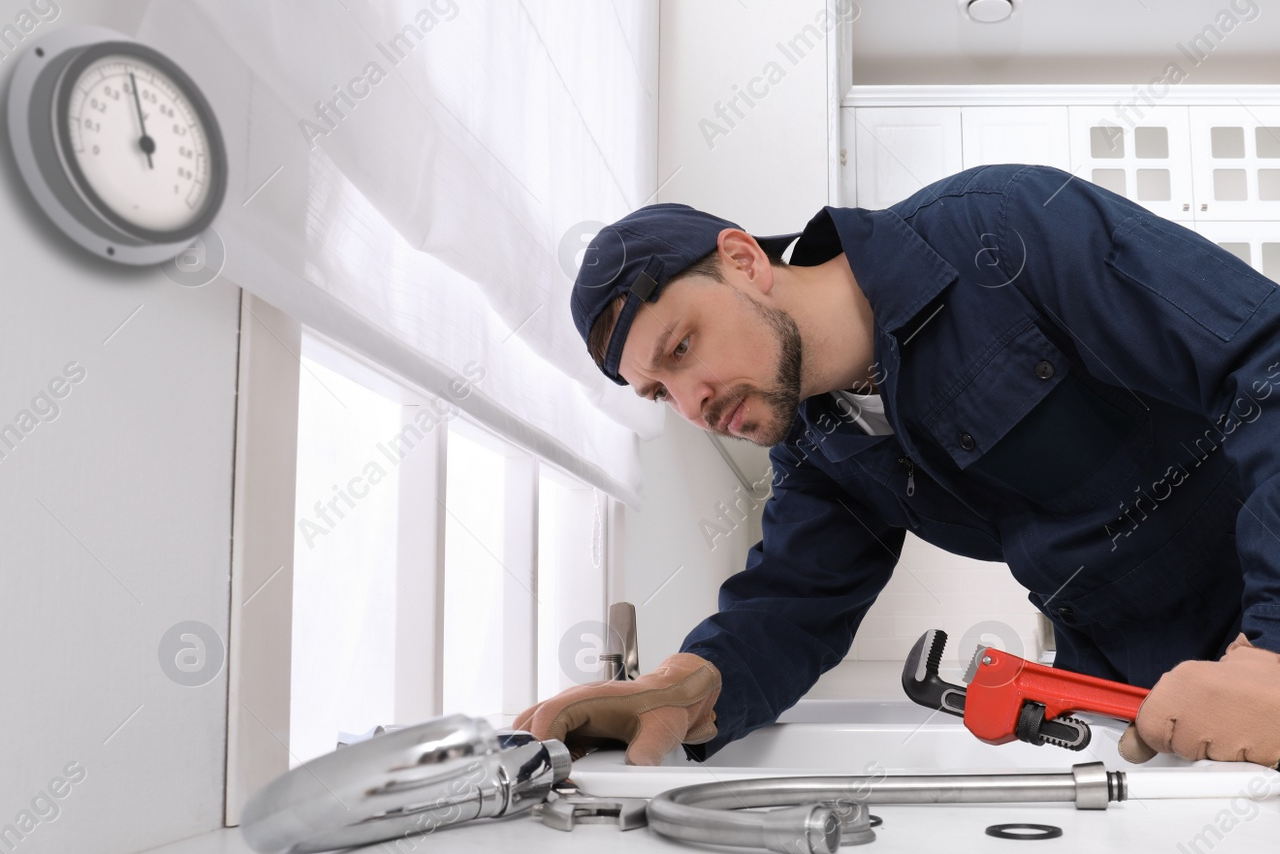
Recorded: {"value": 0.4, "unit": "V"}
